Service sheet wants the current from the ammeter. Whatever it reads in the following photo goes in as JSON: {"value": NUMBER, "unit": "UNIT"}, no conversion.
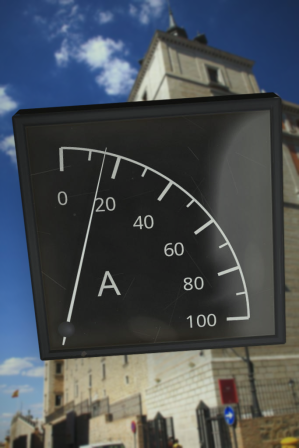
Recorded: {"value": 15, "unit": "A"}
